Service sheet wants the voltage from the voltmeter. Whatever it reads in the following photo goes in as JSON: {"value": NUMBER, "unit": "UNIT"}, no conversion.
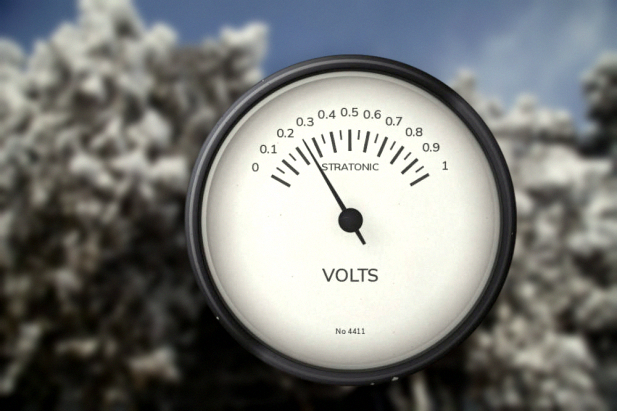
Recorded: {"value": 0.25, "unit": "V"}
